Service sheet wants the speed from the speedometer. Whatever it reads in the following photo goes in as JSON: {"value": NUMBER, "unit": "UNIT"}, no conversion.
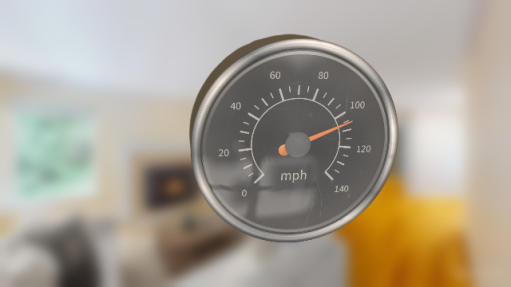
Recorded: {"value": 105, "unit": "mph"}
